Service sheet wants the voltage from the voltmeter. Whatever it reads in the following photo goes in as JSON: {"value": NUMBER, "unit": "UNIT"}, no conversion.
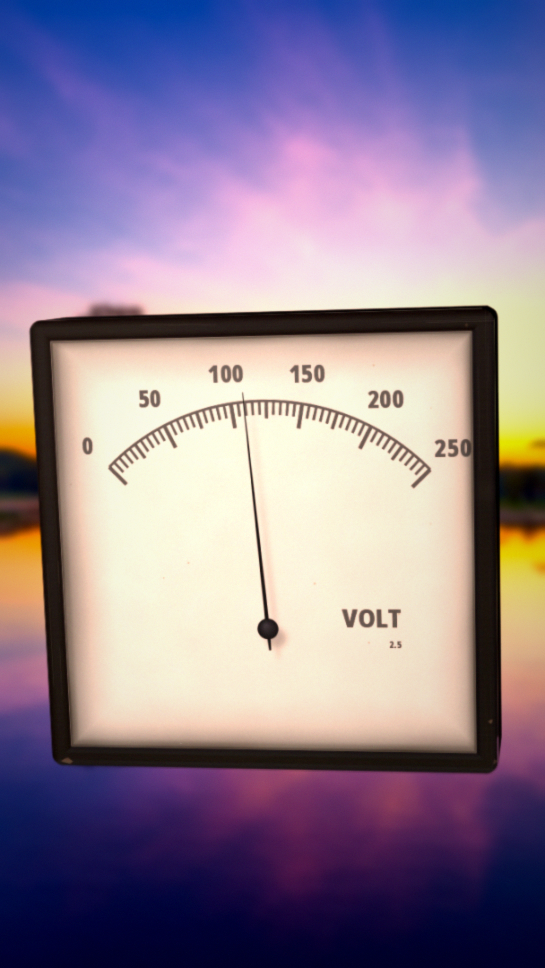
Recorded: {"value": 110, "unit": "V"}
